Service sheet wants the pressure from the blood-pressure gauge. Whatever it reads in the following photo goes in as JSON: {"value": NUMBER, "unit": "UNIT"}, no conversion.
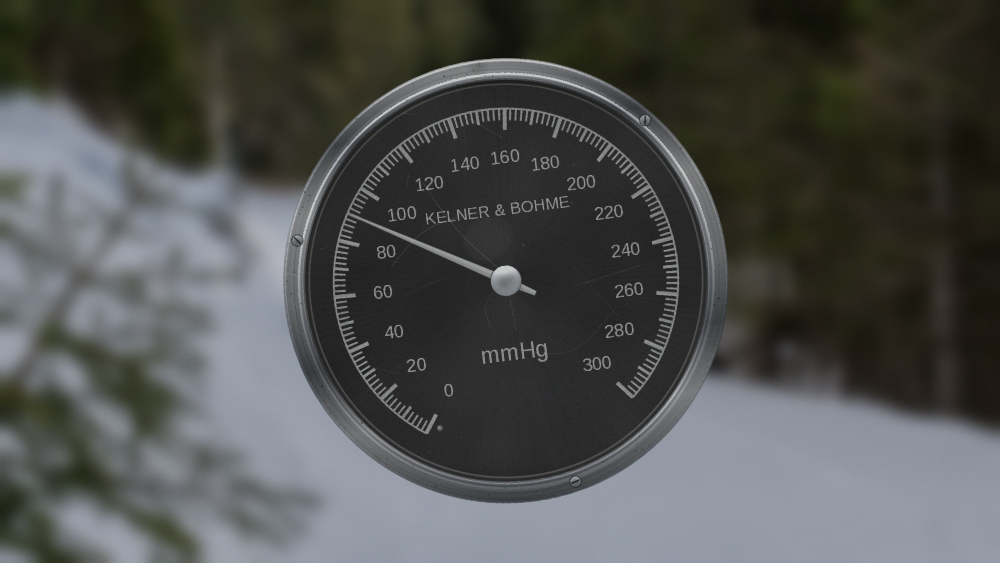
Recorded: {"value": 90, "unit": "mmHg"}
